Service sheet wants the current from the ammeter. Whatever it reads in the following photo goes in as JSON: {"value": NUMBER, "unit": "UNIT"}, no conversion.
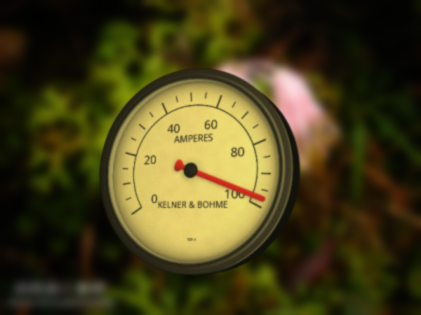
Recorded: {"value": 97.5, "unit": "A"}
